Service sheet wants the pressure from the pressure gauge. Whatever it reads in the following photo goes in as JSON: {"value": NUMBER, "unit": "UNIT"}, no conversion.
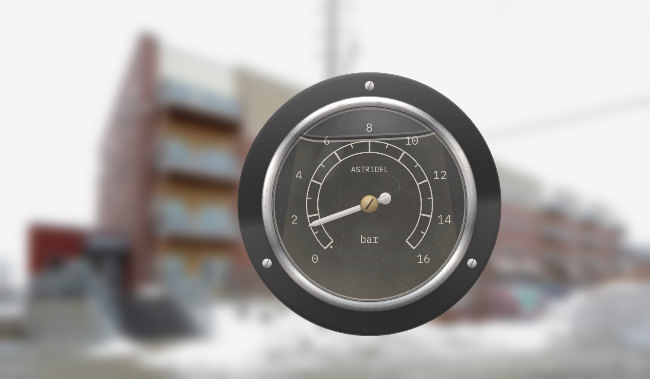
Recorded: {"value": 1.5, "unit": "bar"}
